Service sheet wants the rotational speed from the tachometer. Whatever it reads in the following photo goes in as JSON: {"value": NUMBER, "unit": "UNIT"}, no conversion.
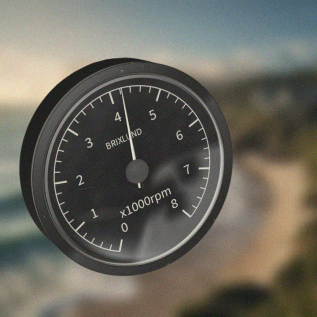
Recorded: {"value": 4200, "unit": "rpm"}
